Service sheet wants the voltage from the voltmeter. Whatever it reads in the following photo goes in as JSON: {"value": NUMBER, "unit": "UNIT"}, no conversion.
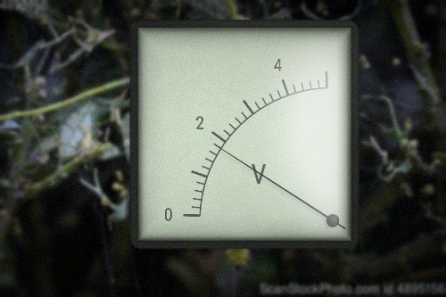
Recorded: {"value": 1.8, "unit": "V"}
